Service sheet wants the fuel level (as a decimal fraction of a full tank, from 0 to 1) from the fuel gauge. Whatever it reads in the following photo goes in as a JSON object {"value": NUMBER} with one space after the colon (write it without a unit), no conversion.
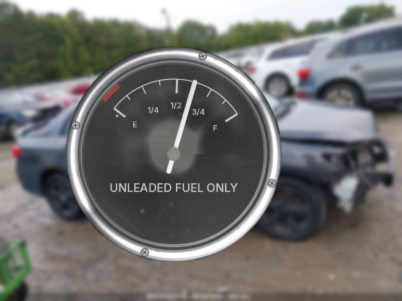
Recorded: {"value": 0.625}
